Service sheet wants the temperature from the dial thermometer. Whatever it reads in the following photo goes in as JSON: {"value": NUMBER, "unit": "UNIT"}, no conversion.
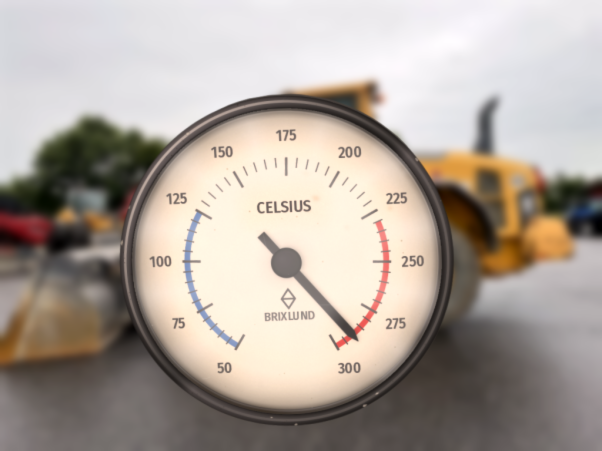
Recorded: {"value": 290, "unit": "°C"}
